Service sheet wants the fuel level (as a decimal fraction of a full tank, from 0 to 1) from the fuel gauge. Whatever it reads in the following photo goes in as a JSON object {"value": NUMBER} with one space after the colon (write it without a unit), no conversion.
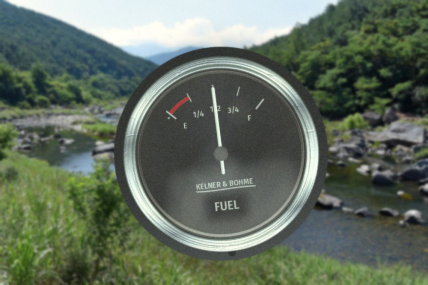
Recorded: {"value": 0.5}
